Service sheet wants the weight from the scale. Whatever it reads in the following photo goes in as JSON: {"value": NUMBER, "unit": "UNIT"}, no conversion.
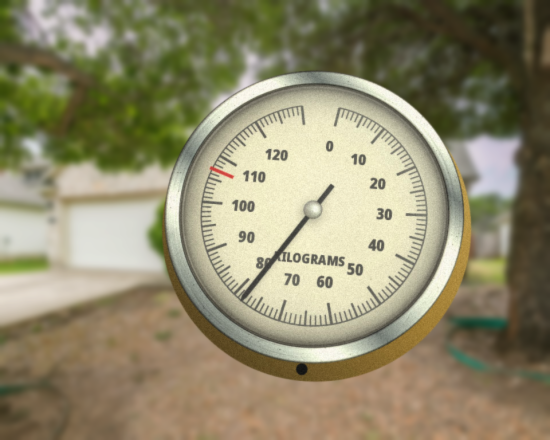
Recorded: {"value": 78, "unit": "kg"}
